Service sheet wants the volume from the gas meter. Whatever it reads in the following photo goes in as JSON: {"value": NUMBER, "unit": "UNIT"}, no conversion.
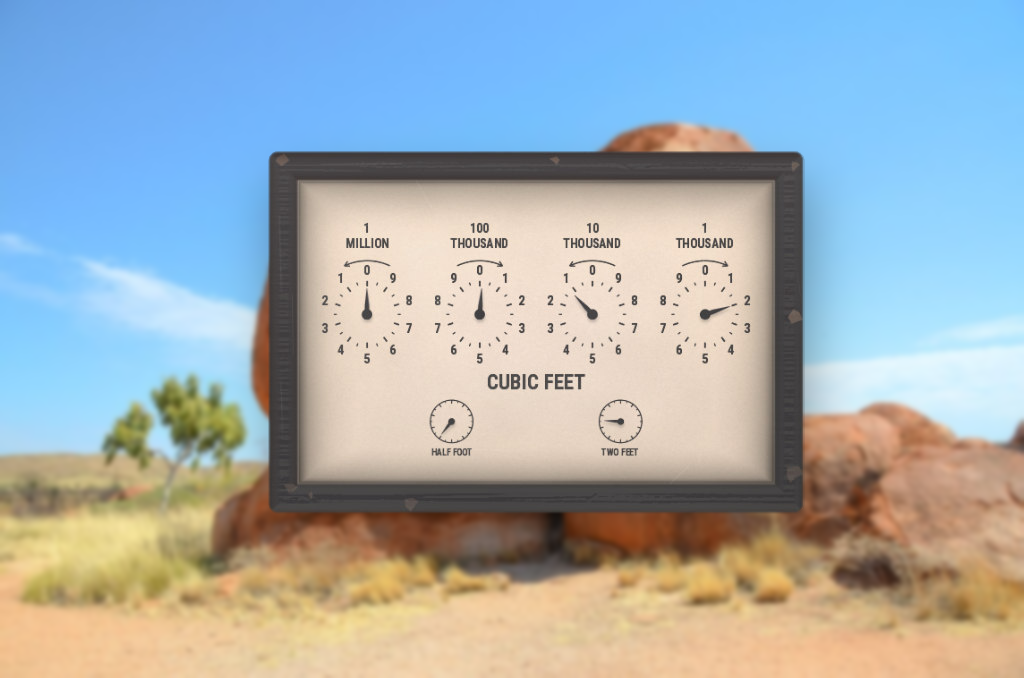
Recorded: {"value": 1200, "unit": "ft³"}
